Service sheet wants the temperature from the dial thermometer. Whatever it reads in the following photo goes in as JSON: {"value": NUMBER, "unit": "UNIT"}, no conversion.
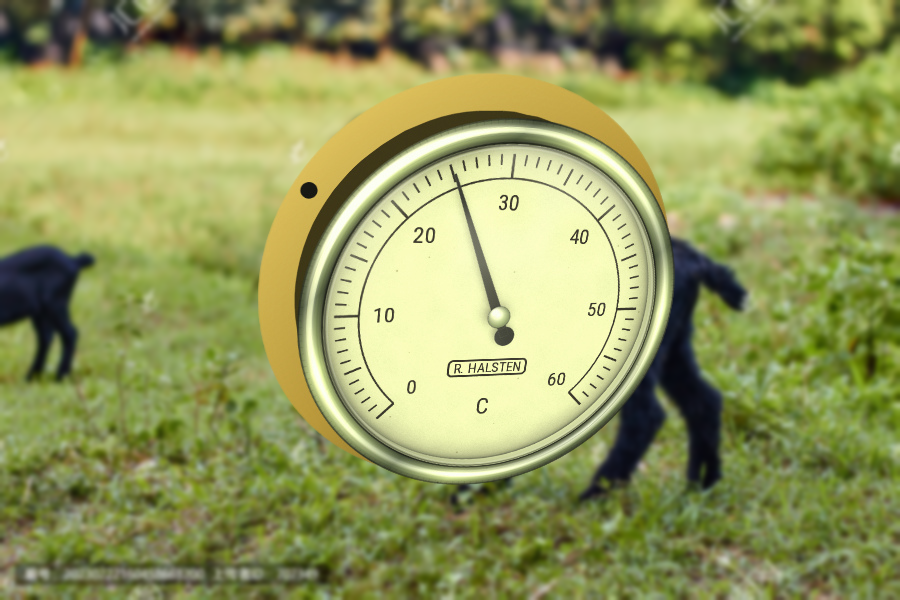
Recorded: {"value": 25, "unit": "°C"}
